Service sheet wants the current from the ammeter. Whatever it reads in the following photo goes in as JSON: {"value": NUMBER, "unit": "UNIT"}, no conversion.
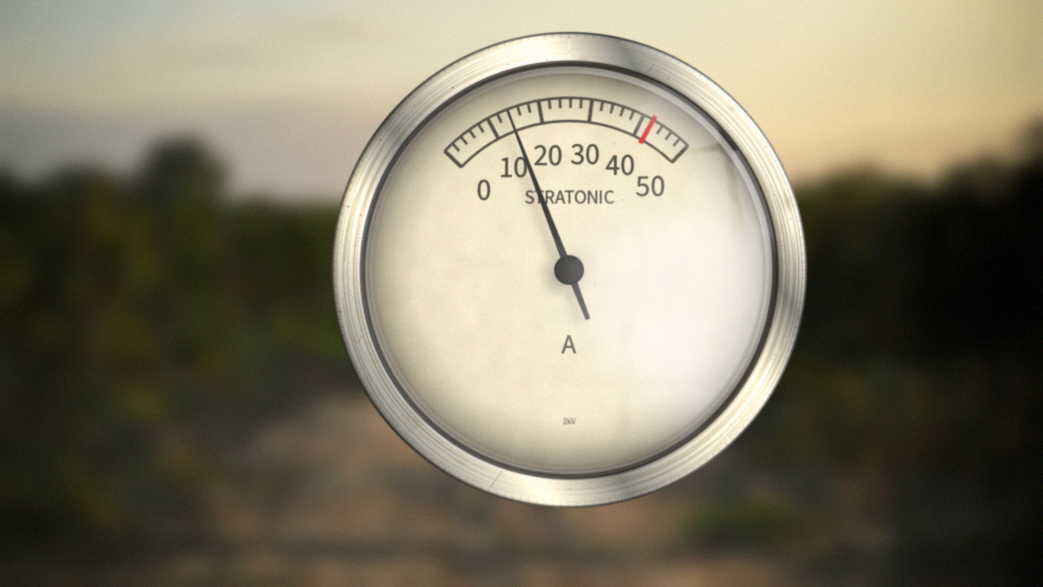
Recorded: {"value": 14, "unit": "A"}
